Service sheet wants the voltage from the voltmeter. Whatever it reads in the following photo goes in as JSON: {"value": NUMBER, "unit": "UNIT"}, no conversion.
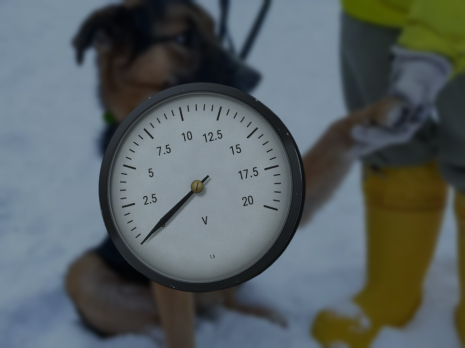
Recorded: {"value": 0, "unit": "V"}
